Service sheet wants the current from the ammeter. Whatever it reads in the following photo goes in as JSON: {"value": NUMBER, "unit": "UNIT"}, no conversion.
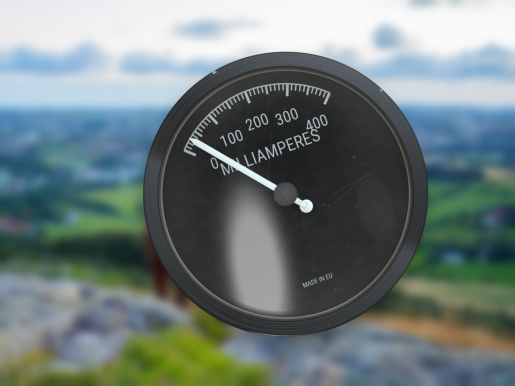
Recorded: {"value": 30, "unit": "mA"}
